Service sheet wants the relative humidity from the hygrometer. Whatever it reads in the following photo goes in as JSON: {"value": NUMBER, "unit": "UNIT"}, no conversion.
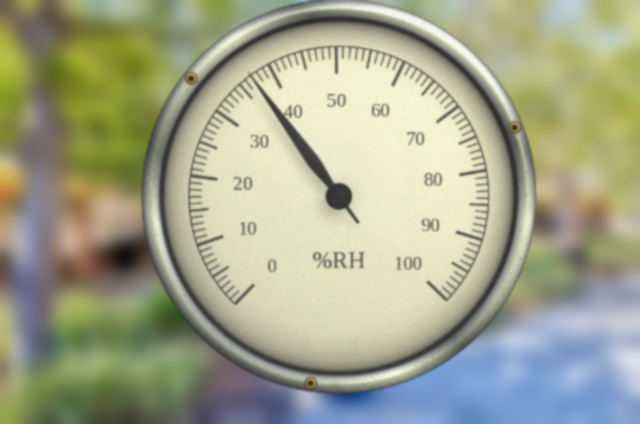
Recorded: {"value": 37, "unit": "%"}
